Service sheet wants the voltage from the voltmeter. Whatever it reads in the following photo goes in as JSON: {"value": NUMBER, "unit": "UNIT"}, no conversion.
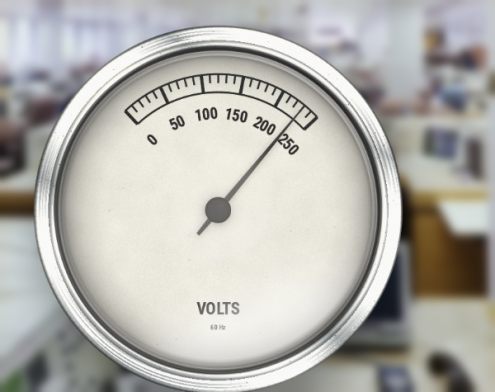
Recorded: {"value": 230, "unit": "V"}
